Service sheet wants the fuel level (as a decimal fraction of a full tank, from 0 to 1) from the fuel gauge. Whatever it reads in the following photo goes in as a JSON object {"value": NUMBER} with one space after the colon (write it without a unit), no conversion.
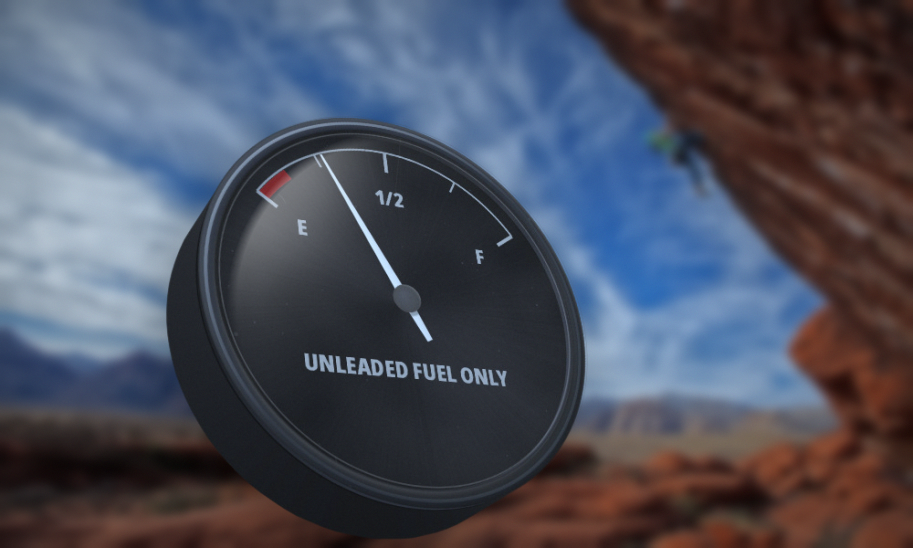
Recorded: {"value": 0.25}
